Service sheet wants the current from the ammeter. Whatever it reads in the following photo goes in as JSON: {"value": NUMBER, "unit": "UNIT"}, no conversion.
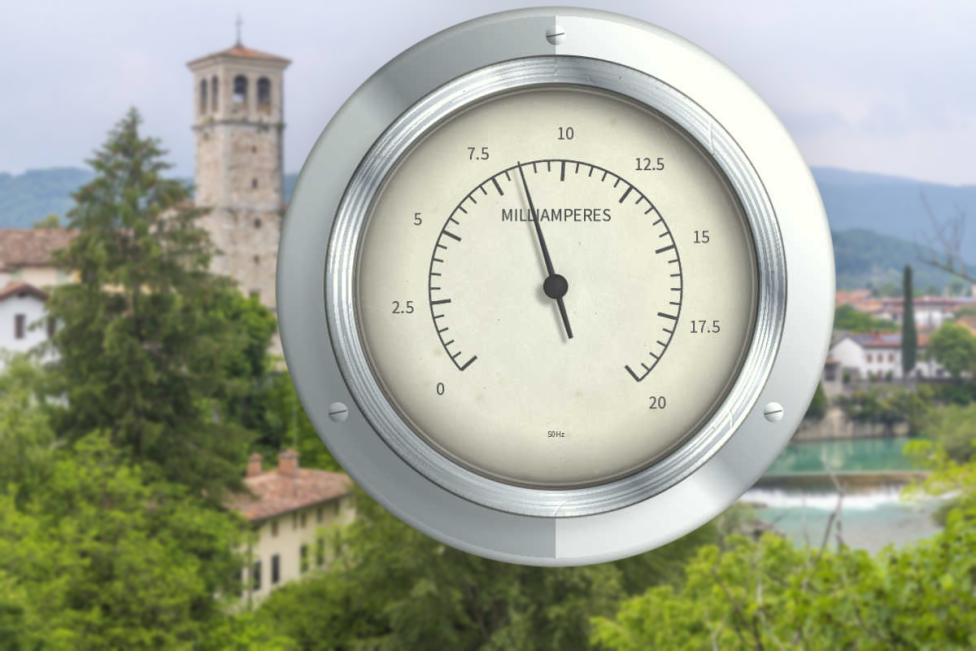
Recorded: {"value": 8.5, "unit": "mA"}
